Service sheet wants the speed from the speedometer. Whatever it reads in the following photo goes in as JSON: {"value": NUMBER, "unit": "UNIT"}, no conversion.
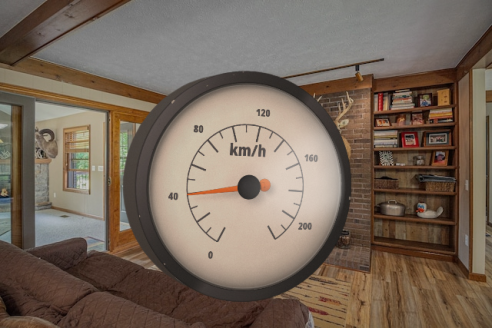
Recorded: {"value": 40, "unit": "km/h"}
